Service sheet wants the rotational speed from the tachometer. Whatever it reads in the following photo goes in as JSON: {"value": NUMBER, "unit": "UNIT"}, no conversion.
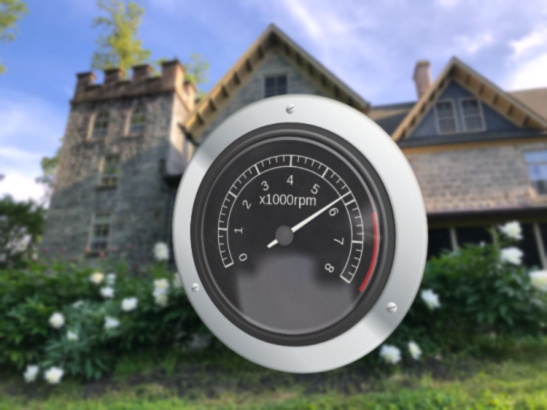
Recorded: {"value": 5800, "unit": "rpm"}
